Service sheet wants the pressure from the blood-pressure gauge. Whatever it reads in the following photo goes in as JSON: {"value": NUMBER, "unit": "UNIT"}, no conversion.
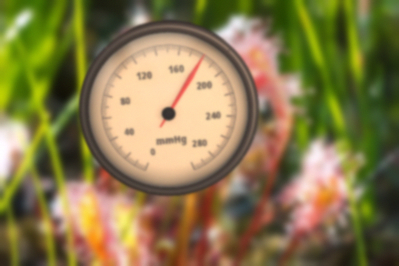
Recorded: {"value": 180, "unit": "mmHg"}
